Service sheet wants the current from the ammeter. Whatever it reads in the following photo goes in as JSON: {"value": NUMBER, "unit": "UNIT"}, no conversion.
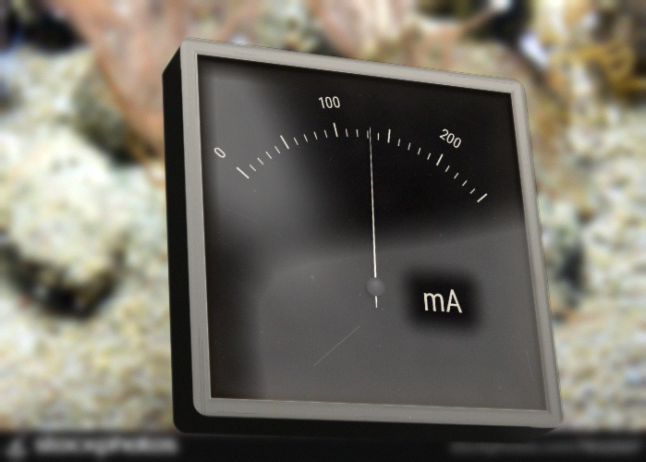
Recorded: {"value": 130, "unit": "mA"}
